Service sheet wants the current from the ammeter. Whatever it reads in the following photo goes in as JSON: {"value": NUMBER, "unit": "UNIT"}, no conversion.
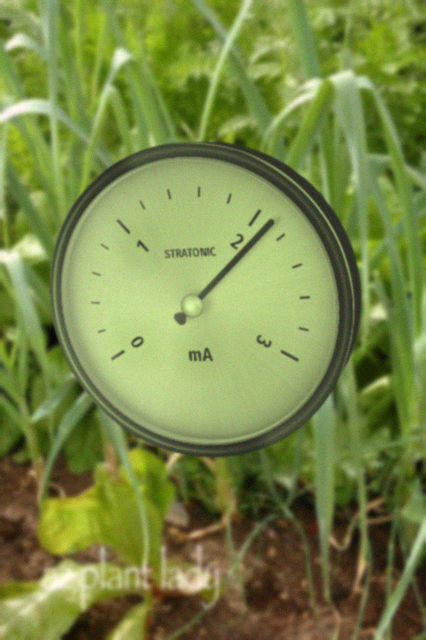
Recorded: {"value": 2.1, "unit": "mA"}
